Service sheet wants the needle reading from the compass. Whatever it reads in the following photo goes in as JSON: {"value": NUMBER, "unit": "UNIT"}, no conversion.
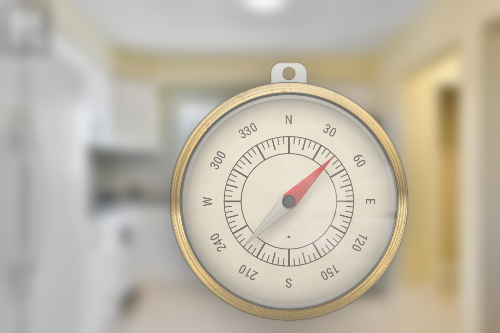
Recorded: {"value": 45, "unit": "°"}
